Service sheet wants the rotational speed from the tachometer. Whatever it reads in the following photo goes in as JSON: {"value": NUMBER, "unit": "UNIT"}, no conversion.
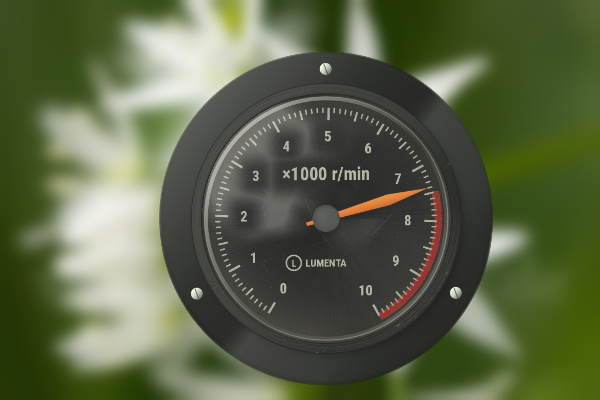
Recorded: {"value": 7400, "unit": "rpm"}
